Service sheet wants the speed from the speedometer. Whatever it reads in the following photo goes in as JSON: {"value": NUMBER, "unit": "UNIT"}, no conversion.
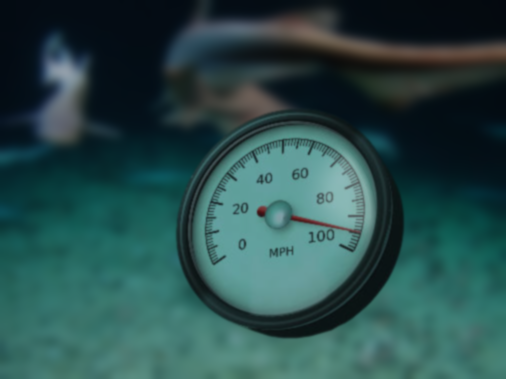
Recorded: {"value": 95, "unit": "mph"}
